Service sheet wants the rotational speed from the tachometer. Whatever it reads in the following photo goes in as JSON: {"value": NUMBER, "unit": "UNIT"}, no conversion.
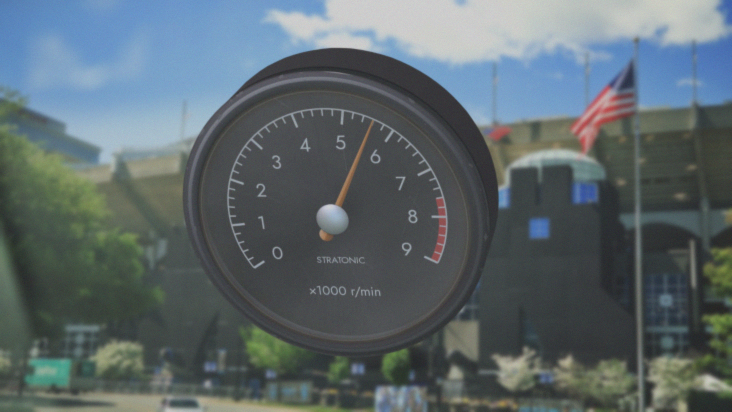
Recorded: {"value": 5600, "unit": "rpm"}
